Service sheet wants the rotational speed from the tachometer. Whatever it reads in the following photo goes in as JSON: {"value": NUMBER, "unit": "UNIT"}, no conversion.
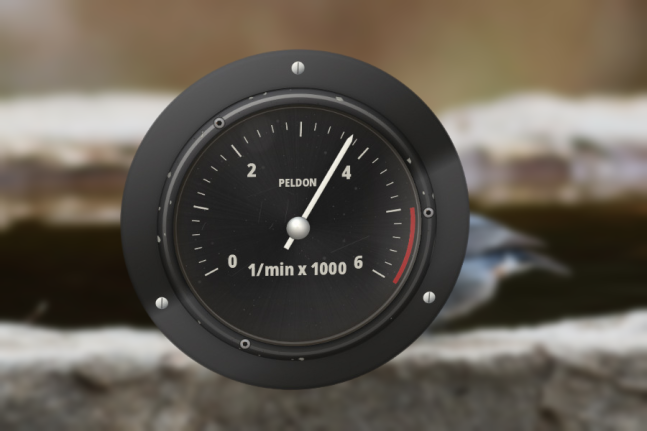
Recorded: {"value": 3700, "unit": "rpm"}
